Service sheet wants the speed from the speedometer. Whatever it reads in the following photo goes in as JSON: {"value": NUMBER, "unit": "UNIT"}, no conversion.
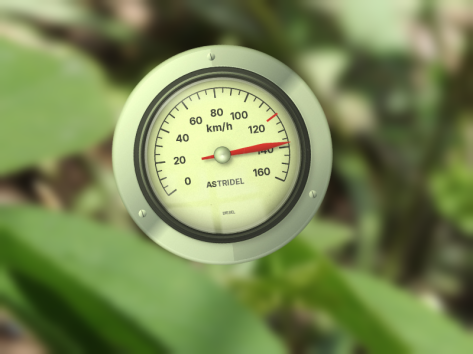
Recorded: {"value": 137.5, "unit": "km/h"}
